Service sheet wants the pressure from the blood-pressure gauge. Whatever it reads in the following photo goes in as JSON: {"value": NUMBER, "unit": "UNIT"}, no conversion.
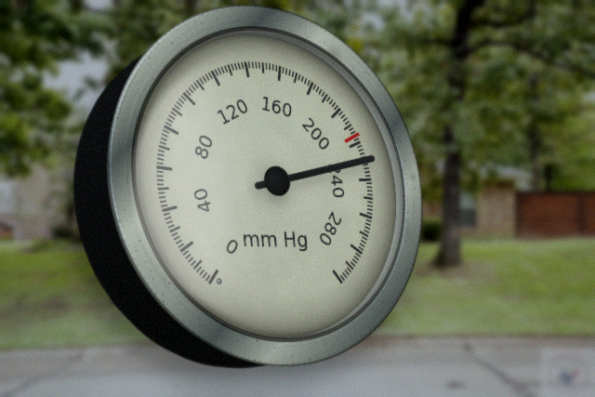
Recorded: {"value": 230, "unit": "mmHg"}
